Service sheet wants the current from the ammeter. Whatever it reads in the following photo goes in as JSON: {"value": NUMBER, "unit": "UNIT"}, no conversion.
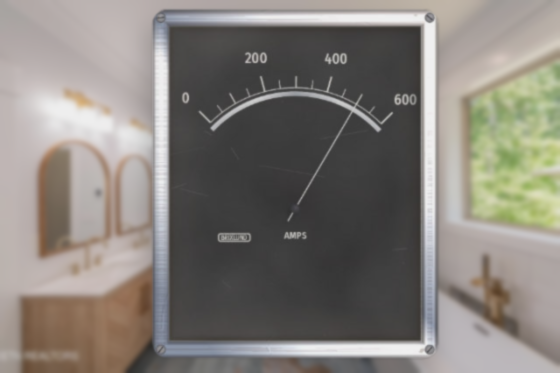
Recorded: {"value": 500, "unit": "A"}
